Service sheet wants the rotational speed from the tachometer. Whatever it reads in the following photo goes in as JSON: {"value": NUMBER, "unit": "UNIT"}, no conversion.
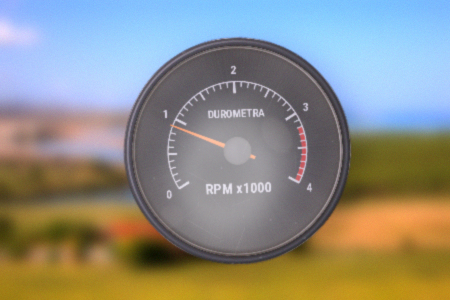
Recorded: {"value": 900, "unit": "rpm"}
